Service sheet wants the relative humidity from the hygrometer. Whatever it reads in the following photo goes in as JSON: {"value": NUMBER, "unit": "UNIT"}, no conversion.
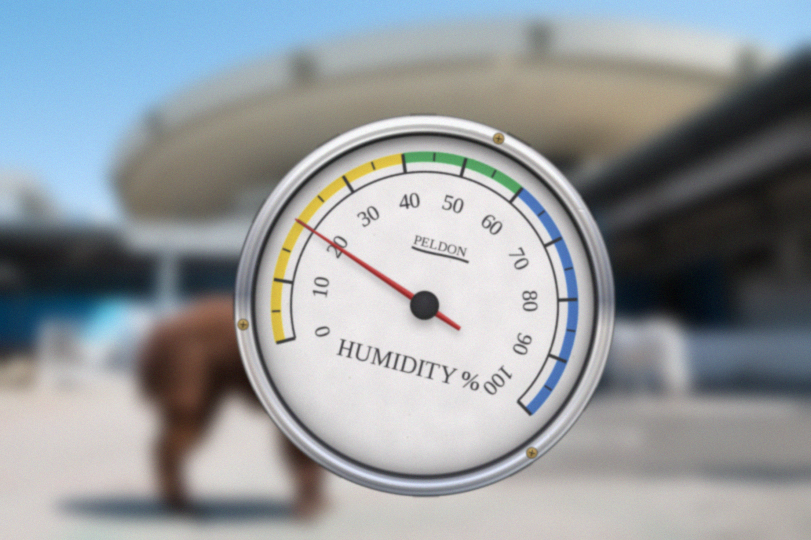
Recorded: {"value": 20, "unit": "%"}
